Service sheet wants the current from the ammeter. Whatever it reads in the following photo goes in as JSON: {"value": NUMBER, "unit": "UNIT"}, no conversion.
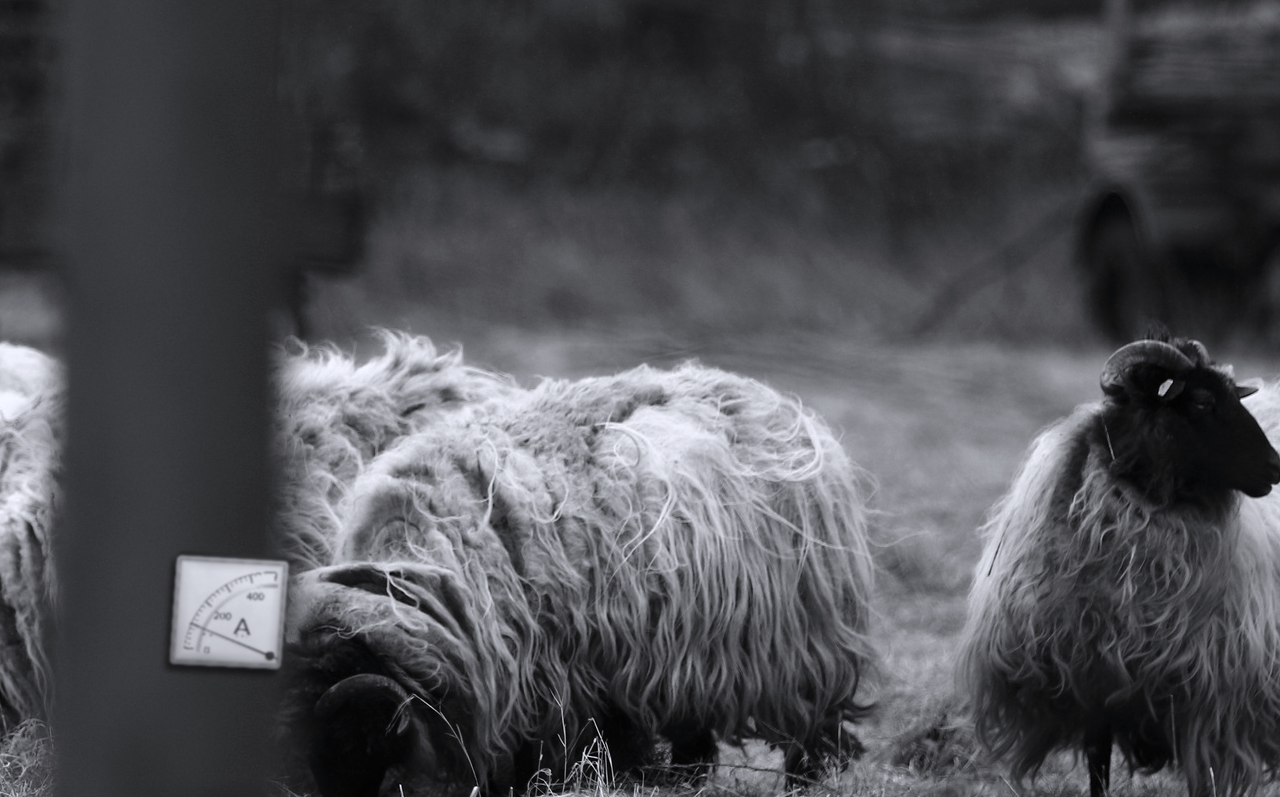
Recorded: {"value": 100, "unit": "A"}
